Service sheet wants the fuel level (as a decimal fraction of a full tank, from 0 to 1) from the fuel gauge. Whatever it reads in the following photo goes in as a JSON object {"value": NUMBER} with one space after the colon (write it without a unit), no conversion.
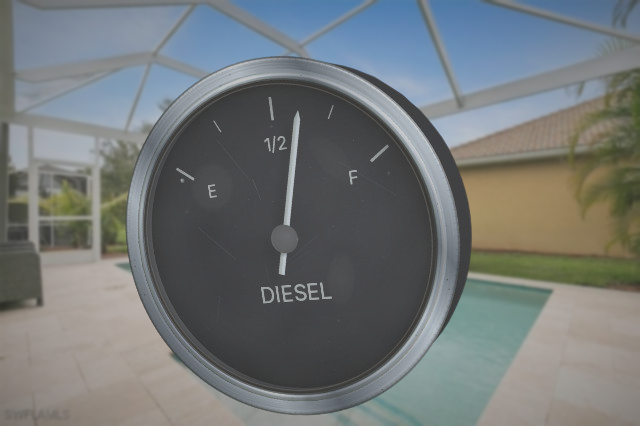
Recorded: {"value": 0.625}
